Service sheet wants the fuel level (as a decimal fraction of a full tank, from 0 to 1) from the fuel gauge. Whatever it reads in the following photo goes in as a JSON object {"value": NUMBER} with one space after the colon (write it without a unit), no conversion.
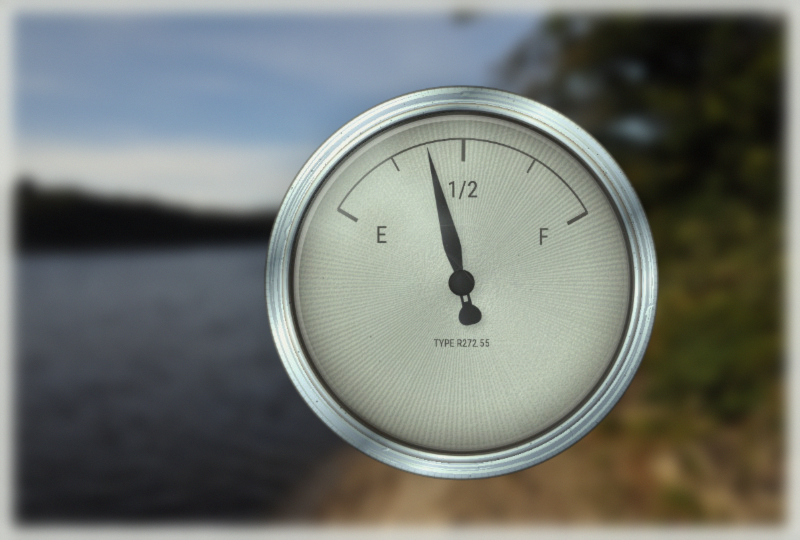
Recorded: {"value": 0.375}
